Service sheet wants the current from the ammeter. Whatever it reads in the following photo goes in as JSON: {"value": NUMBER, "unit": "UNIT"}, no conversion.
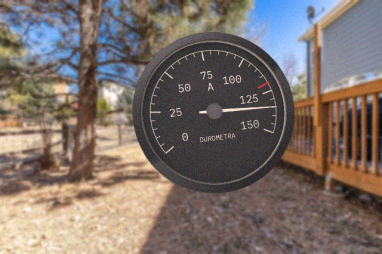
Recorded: {"value": 135, "unit": "A"}
